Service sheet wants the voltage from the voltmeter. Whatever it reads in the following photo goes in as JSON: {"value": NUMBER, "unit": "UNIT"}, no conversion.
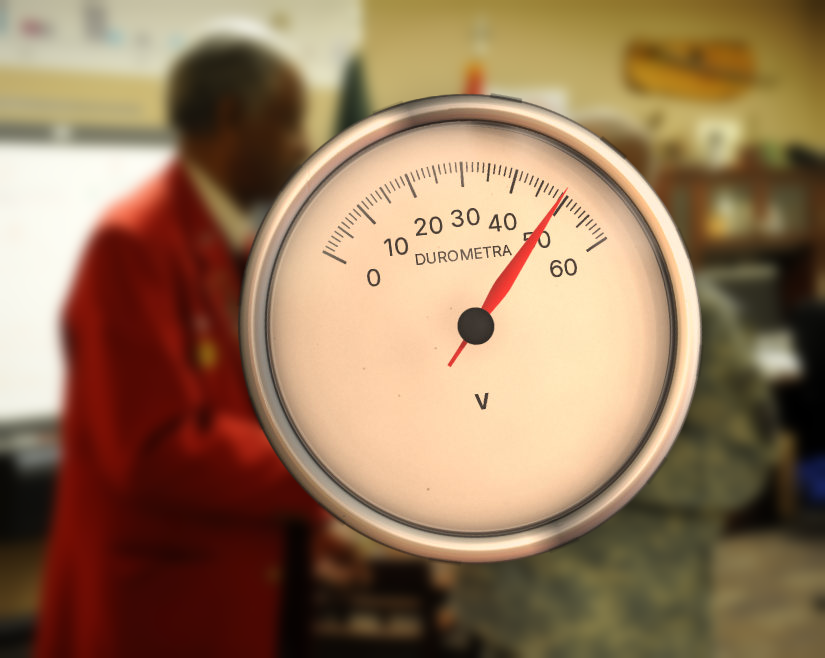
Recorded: {"value": 49, "unit": "V"}
